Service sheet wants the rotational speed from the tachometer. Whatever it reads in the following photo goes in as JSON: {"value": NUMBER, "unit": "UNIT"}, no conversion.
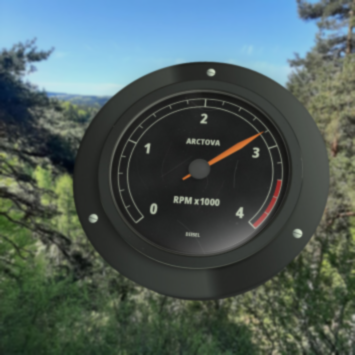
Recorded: {"value": 2800, "unit": "rpm"}
